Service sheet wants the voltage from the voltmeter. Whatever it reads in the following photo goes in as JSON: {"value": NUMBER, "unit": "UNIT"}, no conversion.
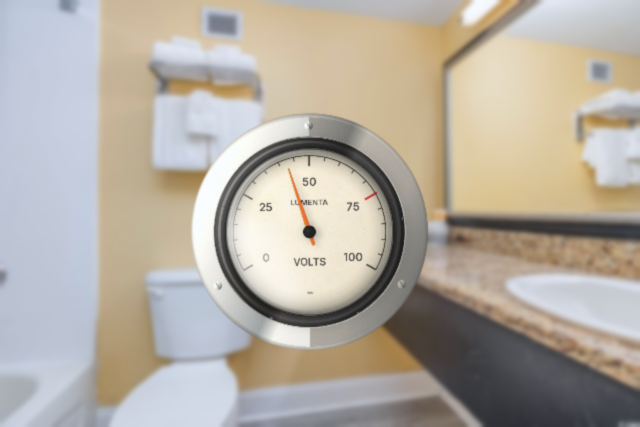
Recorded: {"value": 42.5, "unit": "V"}
